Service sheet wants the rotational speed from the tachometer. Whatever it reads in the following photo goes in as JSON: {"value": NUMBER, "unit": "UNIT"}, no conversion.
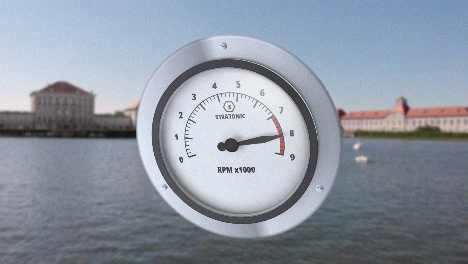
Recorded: {"value": 8000, "unit": "rpm"}
